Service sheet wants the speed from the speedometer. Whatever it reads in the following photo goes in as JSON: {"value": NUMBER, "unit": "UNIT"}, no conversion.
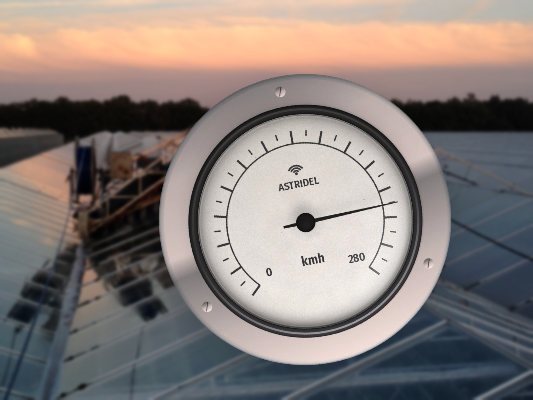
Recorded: {"value": 230, "unit": "km/h"}
